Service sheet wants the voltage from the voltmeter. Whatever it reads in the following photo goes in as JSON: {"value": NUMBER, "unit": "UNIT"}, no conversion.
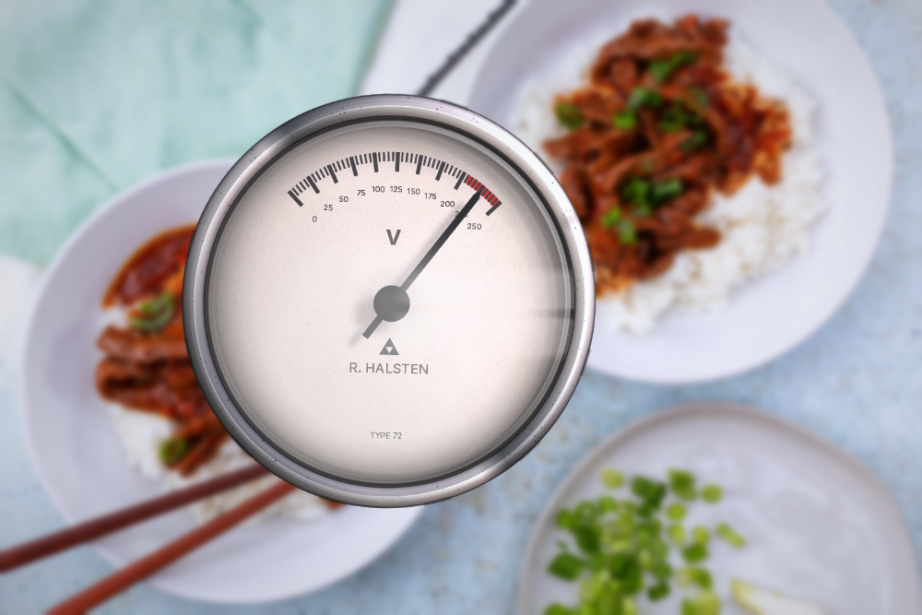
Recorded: {"value": 225, "unit": "V"}
